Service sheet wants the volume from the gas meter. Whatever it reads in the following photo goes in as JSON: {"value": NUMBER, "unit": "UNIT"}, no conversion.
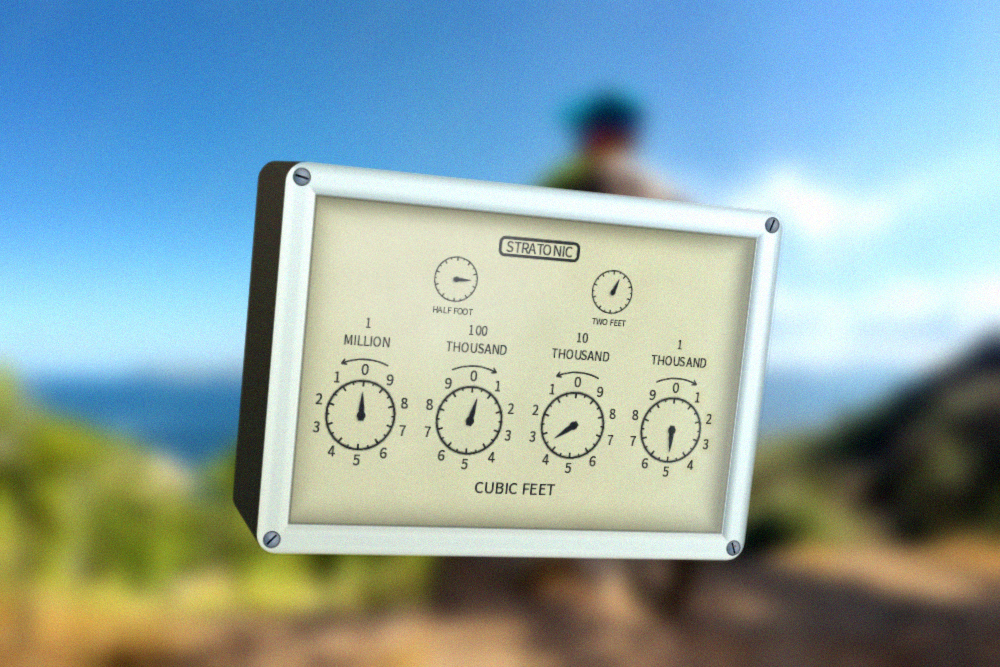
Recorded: {"value": 3500, "unit": "ft³"}
